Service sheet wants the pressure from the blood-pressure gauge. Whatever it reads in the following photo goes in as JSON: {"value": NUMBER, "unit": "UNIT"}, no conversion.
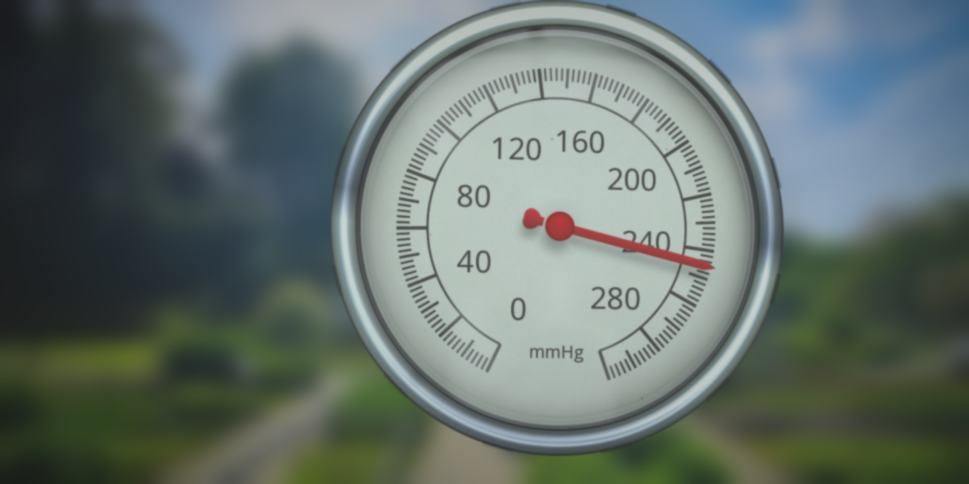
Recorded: {"value": 246, "unit": "mmHg"}
